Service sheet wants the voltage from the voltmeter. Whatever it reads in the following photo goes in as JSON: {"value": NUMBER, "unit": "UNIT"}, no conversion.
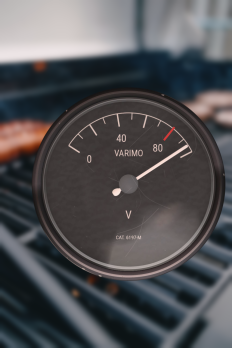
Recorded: {"value": 95, "unit": "V"}
